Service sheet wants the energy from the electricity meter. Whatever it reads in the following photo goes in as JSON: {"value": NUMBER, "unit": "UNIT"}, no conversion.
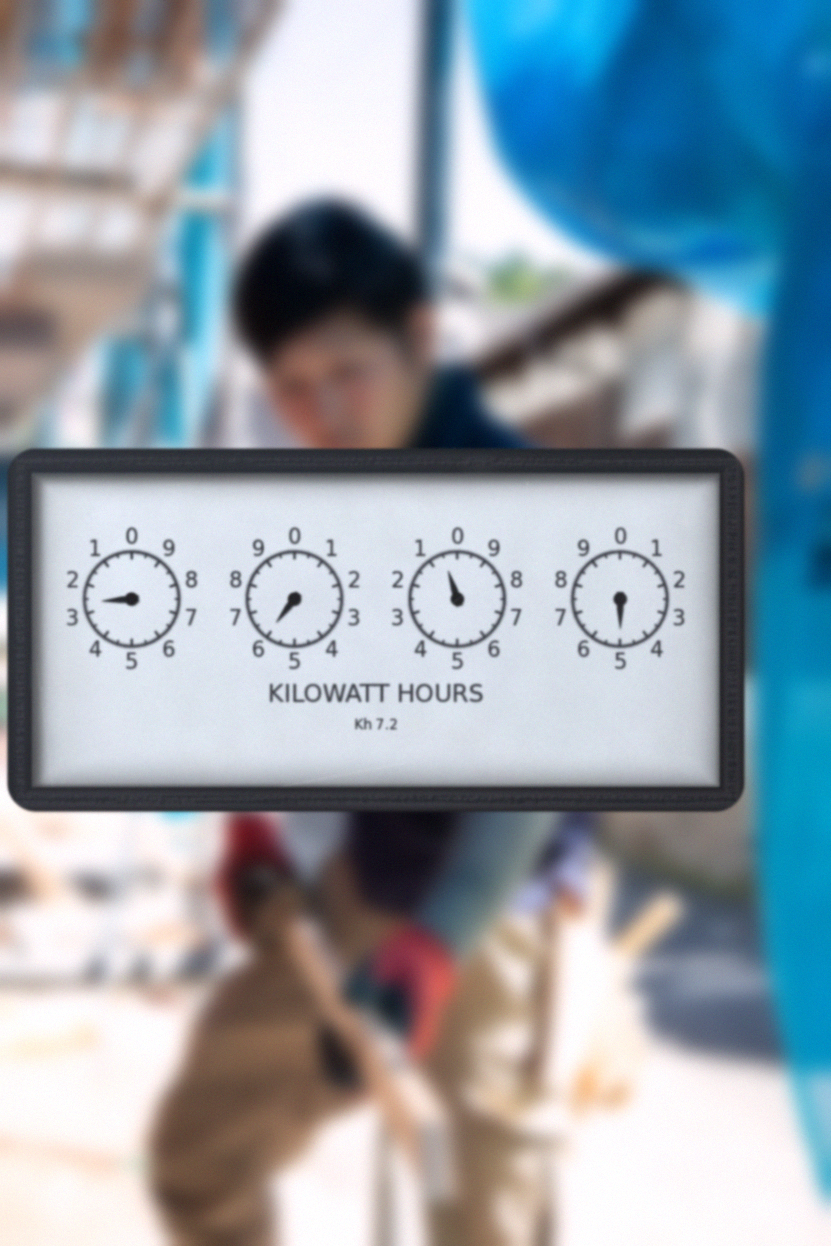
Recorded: {"value": 2605, "unit": "kWh"}
